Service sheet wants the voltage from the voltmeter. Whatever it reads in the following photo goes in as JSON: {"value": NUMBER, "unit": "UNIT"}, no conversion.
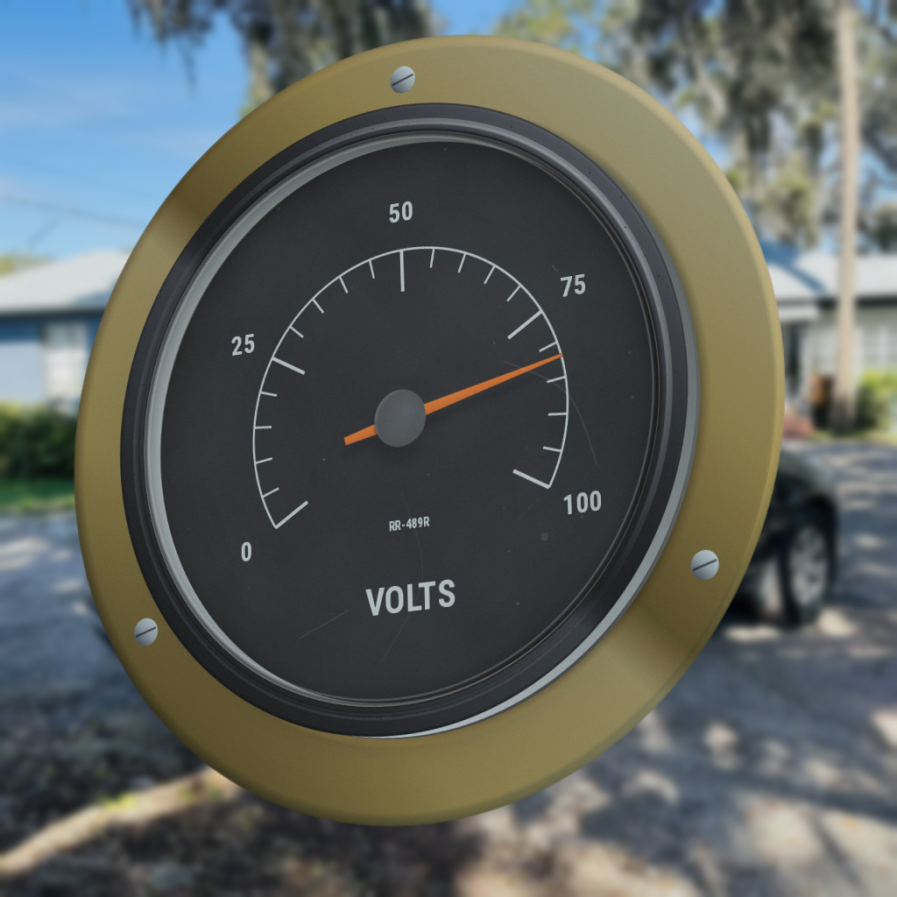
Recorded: {"value": 82.5, "unit": "V"}
